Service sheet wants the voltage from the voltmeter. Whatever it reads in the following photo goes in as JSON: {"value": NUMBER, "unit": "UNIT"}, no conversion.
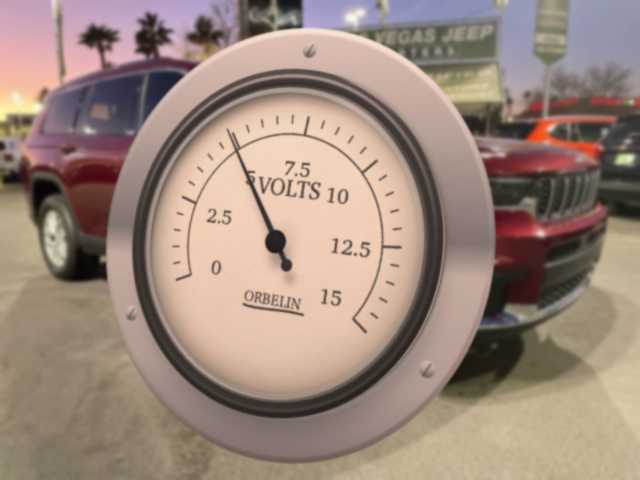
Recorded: {"value": 5, "unit": "V"}
